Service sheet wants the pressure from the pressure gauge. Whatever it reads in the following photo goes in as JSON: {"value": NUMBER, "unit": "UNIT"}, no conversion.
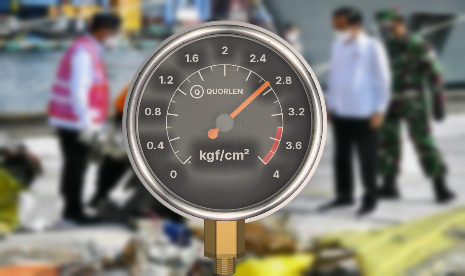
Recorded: {"value": 2.7, "unit": "kg/cm²"}
